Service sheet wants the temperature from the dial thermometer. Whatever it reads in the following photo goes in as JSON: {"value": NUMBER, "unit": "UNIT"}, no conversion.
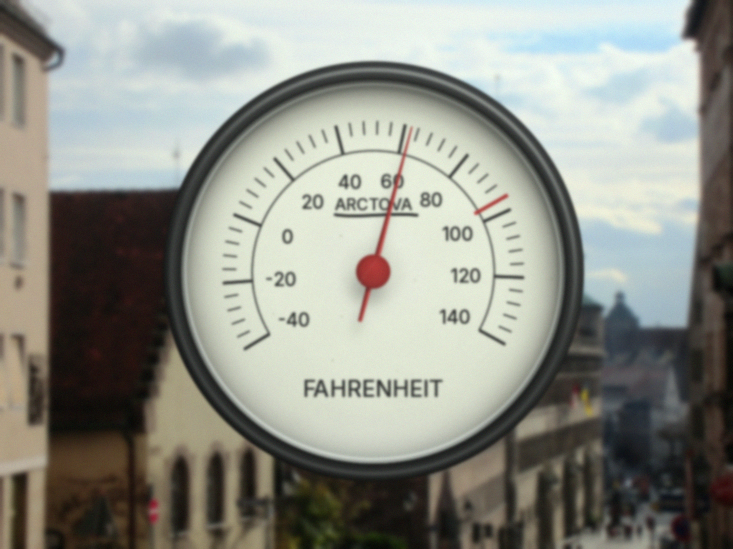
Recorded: {"value": 62, "unit": "°F"}
